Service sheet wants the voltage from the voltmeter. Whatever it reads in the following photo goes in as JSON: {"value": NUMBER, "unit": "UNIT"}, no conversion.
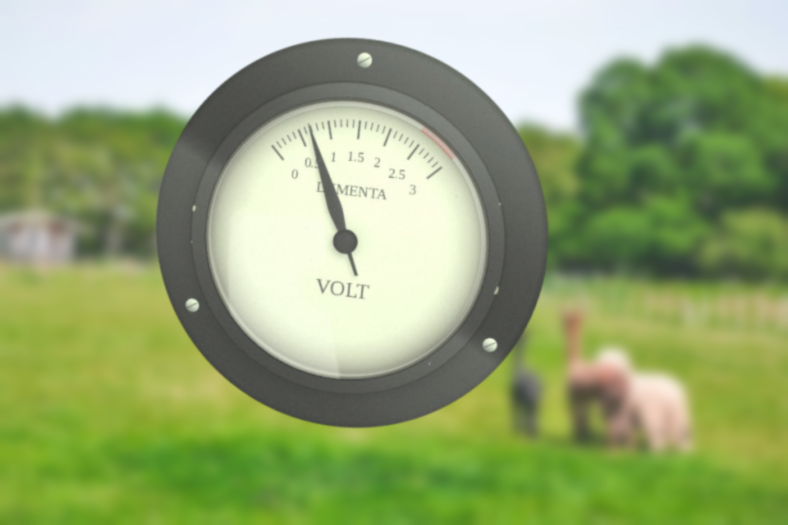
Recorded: {"value": 0.7, "unit": "V"}
